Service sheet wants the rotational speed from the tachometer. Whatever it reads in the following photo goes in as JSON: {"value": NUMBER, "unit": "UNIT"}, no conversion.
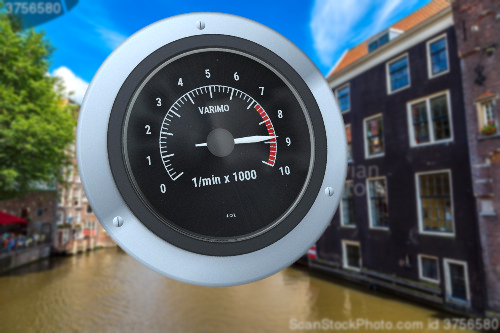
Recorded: {"value": 8800, "unit": "rpm"}
